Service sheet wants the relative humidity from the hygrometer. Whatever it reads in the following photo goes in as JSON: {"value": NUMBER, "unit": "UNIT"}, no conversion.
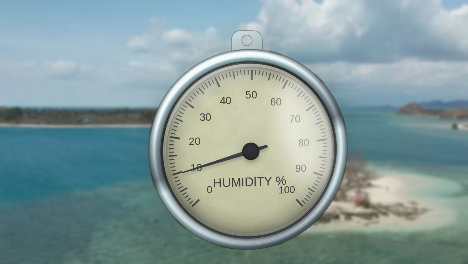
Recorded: {"value": 10, "unit": "%"}
